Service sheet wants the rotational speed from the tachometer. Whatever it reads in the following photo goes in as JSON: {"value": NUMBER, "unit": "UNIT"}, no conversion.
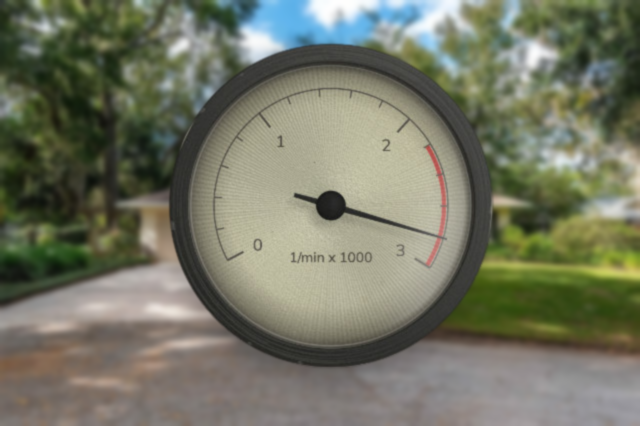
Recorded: {"value": 2800, "unit": "rpm"}
